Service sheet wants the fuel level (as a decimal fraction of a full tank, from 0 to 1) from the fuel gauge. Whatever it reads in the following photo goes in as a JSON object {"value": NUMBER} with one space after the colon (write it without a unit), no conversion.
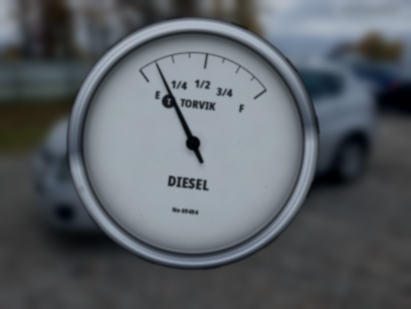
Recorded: {"value": 0.125}
